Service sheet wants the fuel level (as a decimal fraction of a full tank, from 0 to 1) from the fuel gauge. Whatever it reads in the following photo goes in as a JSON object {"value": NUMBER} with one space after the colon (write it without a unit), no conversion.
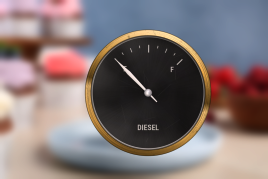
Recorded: {"value": 0}
